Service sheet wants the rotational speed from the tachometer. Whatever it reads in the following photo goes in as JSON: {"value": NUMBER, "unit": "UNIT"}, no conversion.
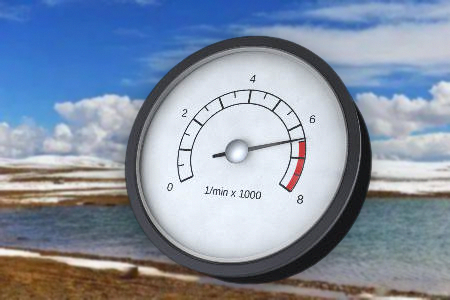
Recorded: {"value": 6500, "unit": "rpm"}
